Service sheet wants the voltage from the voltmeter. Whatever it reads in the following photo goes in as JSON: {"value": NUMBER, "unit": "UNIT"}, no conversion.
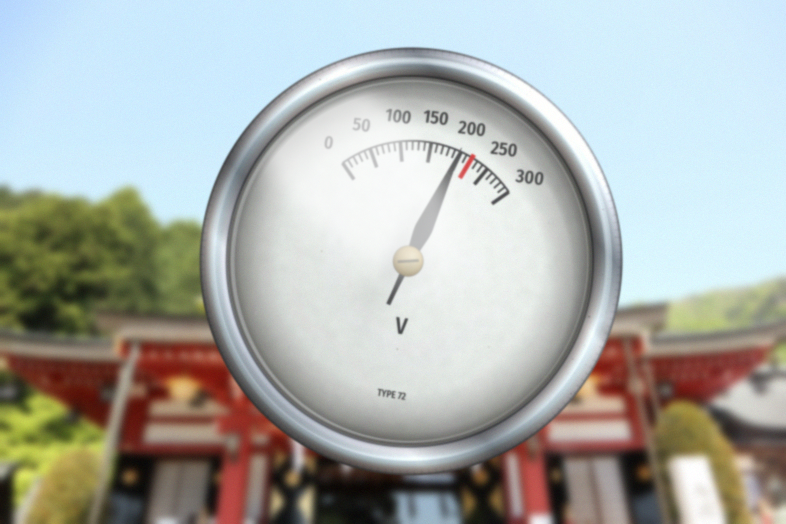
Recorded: {"value": 200, "unit": "V"}
